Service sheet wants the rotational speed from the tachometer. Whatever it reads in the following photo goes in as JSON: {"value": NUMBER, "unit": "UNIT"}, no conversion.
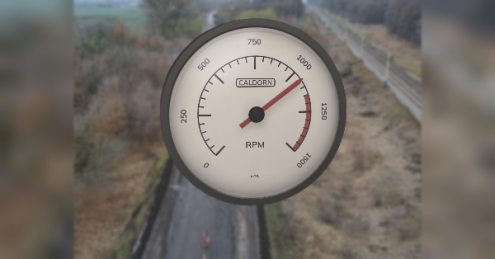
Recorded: {"value": 1050, "unit": "rpm"}
